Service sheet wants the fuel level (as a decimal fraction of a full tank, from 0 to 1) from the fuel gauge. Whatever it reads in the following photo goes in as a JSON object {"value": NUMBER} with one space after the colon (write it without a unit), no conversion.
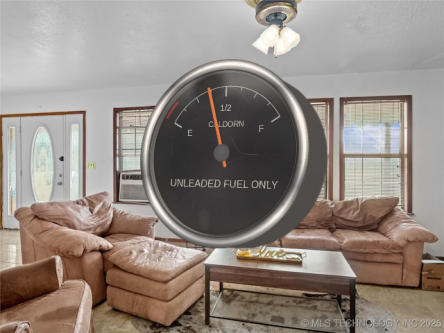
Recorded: {"value": 0.375}
